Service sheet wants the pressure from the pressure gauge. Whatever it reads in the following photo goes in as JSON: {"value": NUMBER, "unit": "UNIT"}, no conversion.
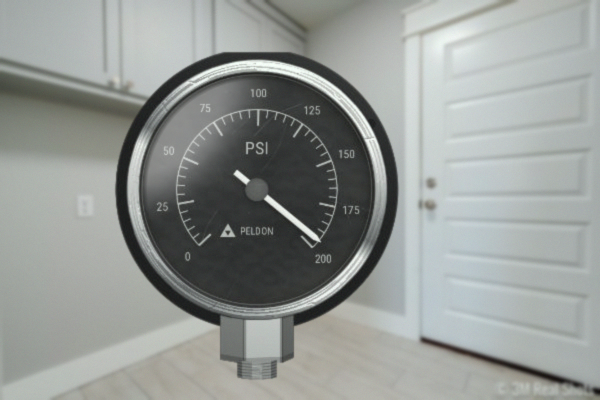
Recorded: {"value": 195, "unit": "psi"}
